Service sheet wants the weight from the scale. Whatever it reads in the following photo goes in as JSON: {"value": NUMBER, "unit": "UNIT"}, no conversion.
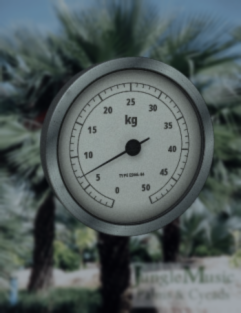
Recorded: {"value": 7, "unit": "kg"}
